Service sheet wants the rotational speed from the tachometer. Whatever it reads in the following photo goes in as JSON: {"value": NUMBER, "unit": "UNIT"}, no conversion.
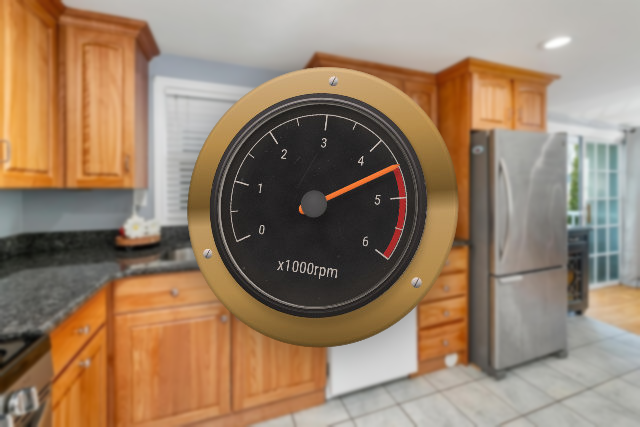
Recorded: {"value": 4500, "unit": "rpm"}
